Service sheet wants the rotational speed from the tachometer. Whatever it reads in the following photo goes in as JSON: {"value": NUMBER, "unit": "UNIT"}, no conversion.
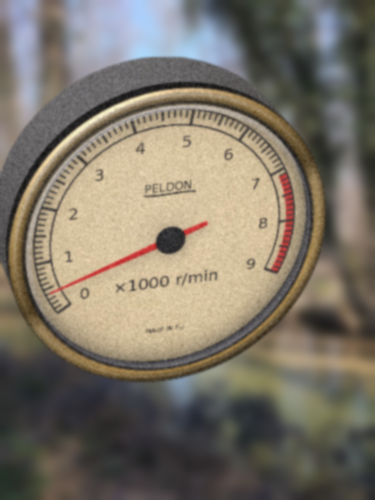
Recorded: {"value": 500, "unit": "rpm"}
